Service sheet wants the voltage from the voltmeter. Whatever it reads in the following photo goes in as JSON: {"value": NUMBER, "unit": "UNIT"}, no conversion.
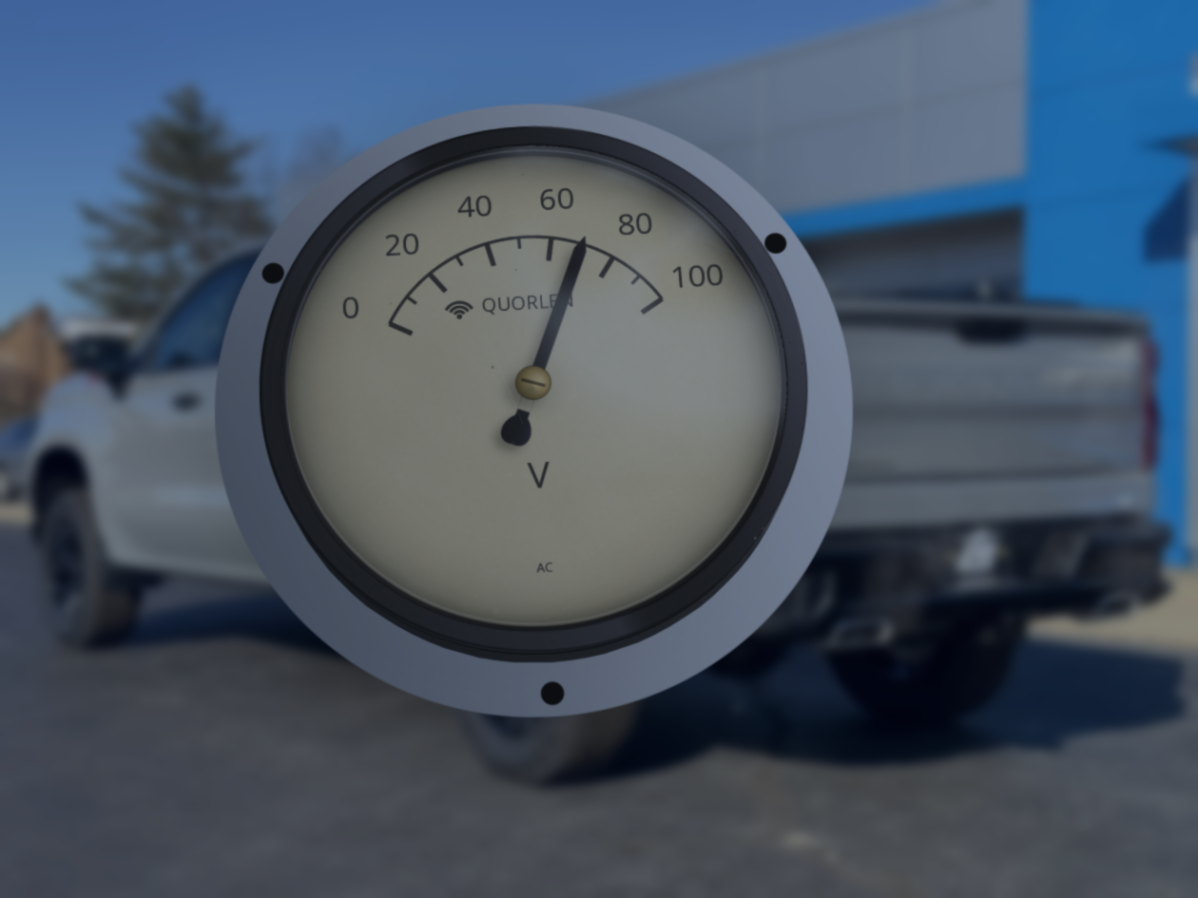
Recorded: {"value": 70, "unit": "V"}
